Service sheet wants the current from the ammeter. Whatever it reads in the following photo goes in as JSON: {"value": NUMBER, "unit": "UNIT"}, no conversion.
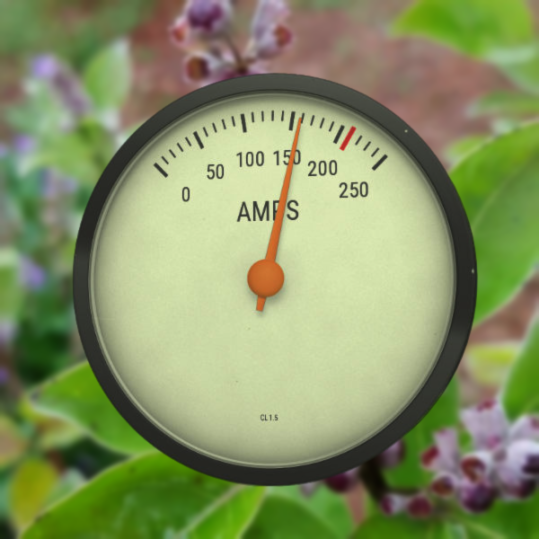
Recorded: {"value": 160, "unit": "A"}
